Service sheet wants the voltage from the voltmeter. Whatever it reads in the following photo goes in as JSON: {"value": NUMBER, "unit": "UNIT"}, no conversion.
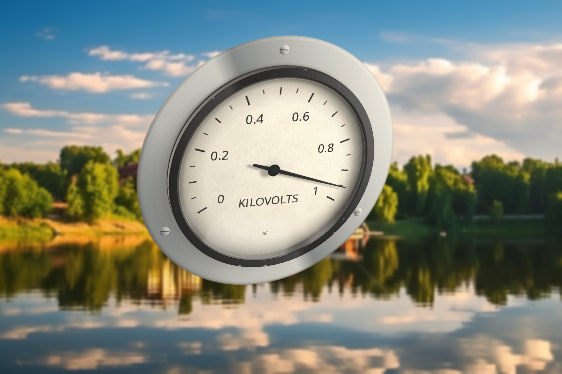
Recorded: {"value": 0.95, "unit": "kV"}
